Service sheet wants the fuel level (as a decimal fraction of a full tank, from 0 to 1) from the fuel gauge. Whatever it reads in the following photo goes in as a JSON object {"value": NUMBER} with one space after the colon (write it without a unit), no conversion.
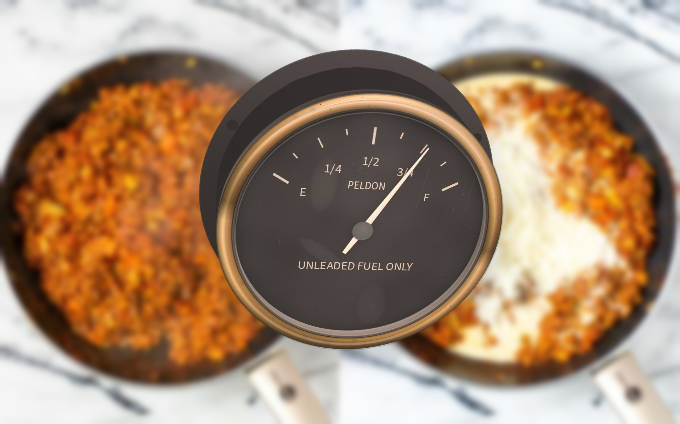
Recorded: {"value": 0.75}
